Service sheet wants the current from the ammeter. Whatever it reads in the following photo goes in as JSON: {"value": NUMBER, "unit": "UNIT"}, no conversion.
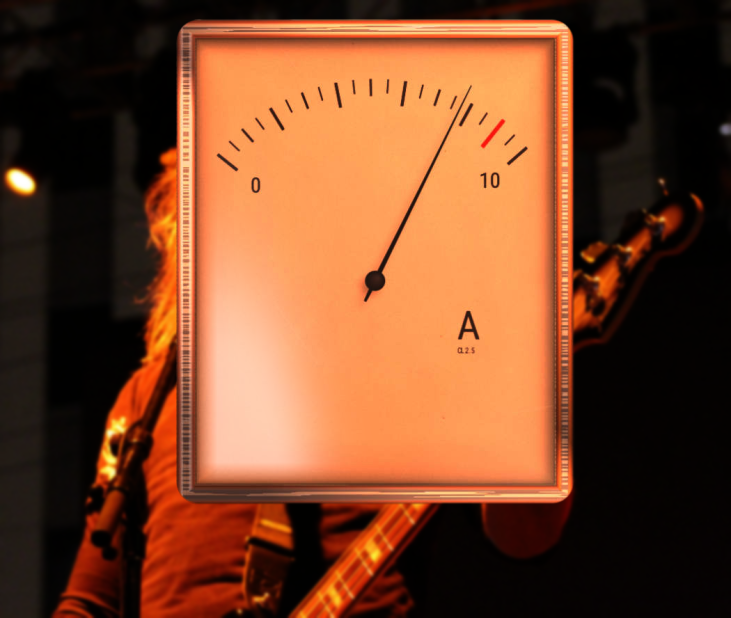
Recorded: {"value": 7.75, "unit": "A"}
